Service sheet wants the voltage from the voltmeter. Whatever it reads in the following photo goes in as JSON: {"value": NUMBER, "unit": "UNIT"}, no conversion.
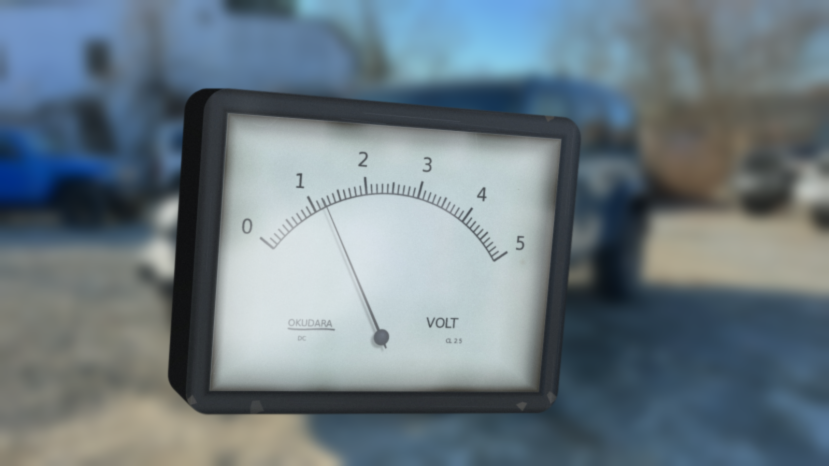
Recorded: {"value": 1.2, "unit": "V"}
